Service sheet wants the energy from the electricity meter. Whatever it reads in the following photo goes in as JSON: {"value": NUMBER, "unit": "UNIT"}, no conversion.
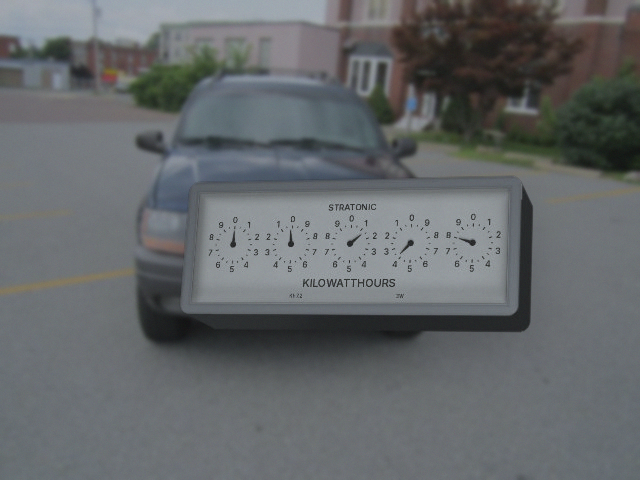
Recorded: {"value": 138, "unit": "kWh"}
